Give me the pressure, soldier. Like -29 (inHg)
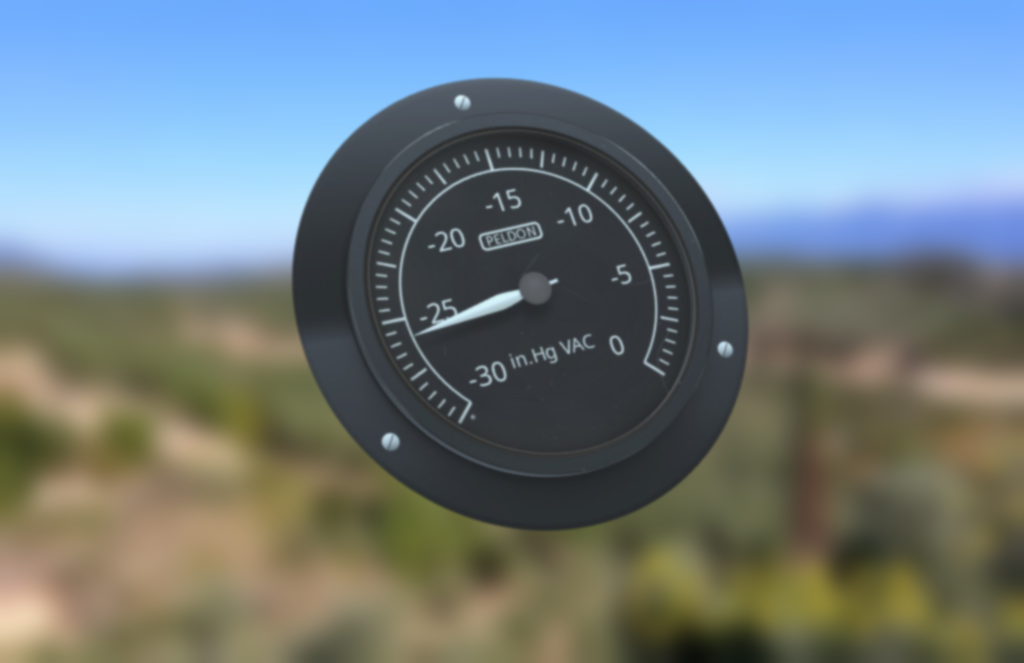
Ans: -26 (inHg)
